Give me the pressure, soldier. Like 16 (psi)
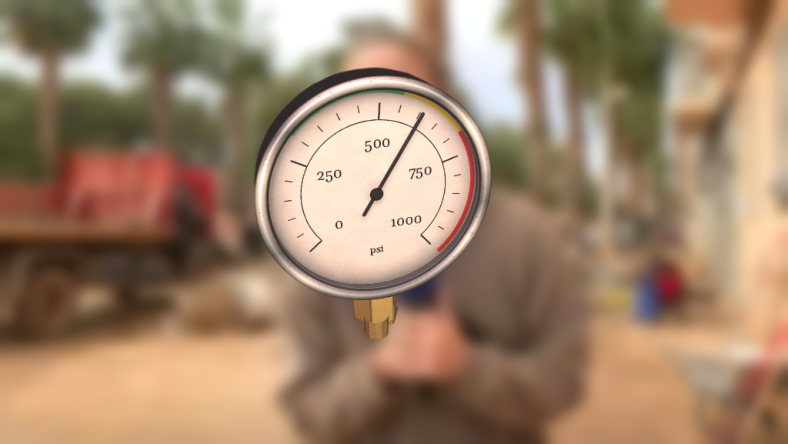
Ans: 600 (psi)
